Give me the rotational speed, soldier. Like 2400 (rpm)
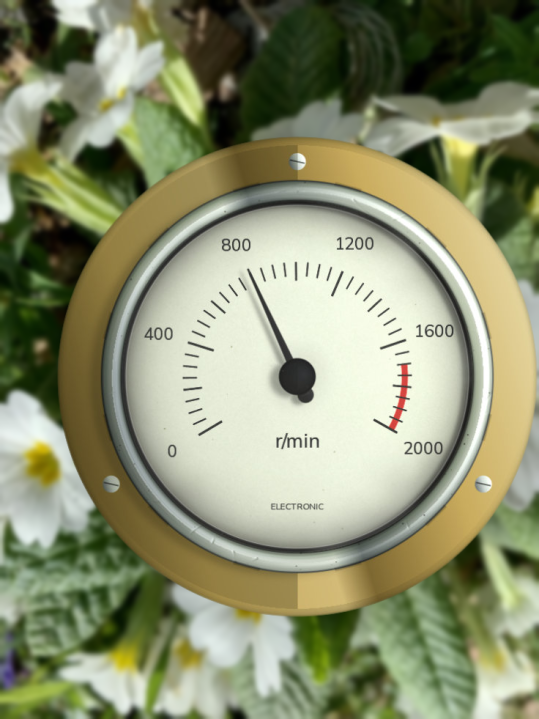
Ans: 800 (rpm)
